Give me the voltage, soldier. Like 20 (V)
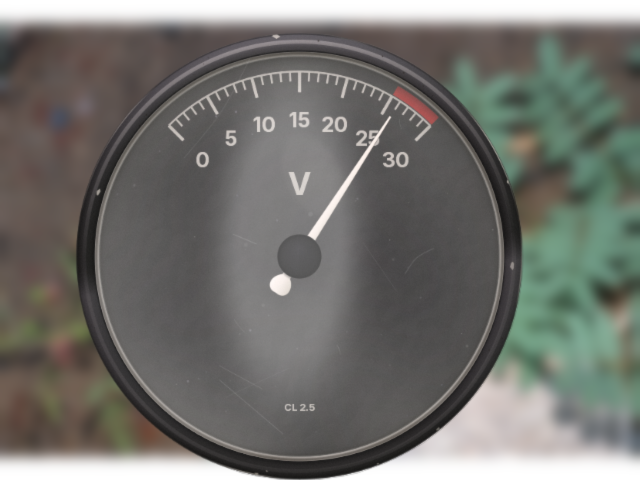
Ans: 26 (V)
